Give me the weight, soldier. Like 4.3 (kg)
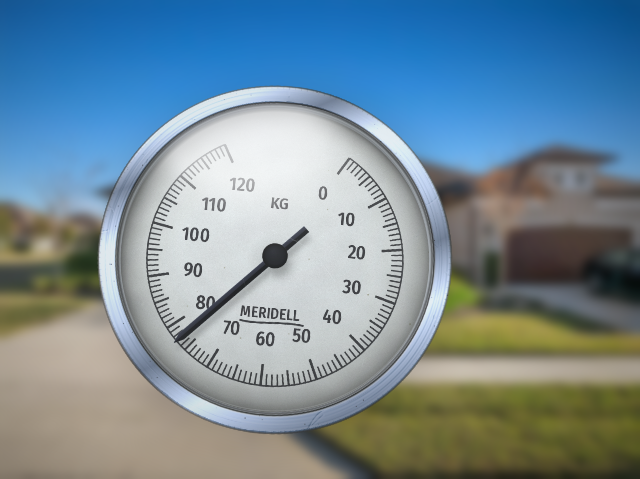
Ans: 77 (kg)
